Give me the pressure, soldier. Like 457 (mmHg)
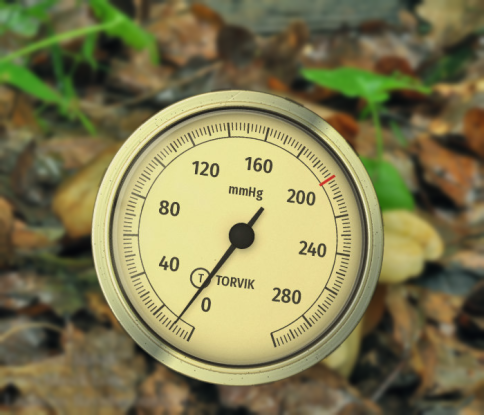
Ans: 10 (mmHg)
